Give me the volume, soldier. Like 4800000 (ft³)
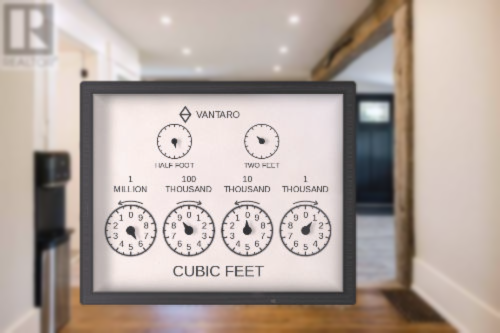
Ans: 590100 (ft³)
